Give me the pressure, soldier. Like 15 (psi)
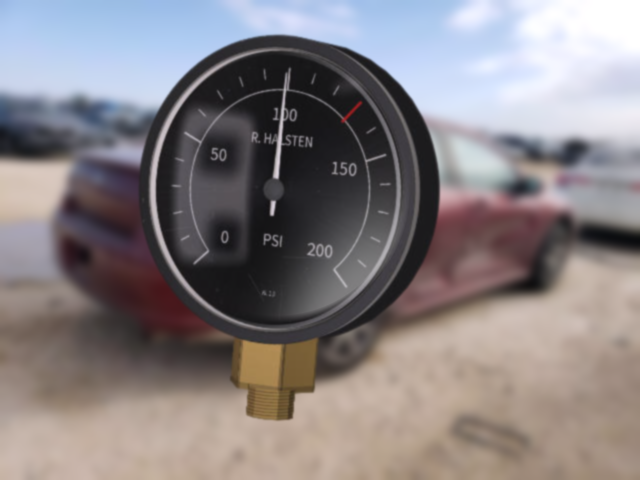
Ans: 100 (psi)
